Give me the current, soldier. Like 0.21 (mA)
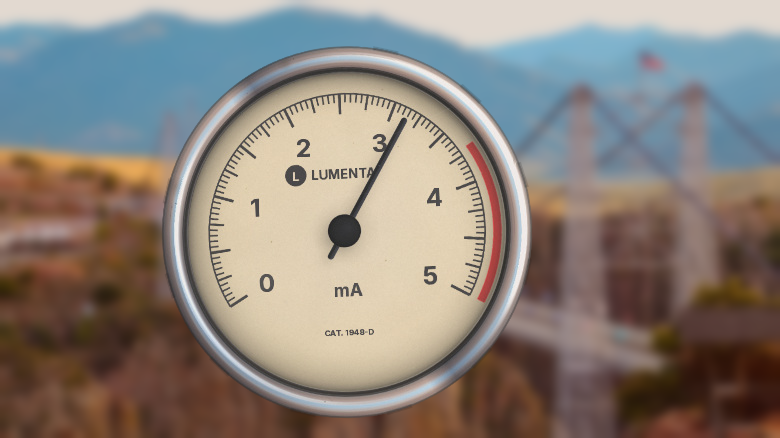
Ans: 3.15 (mA)
